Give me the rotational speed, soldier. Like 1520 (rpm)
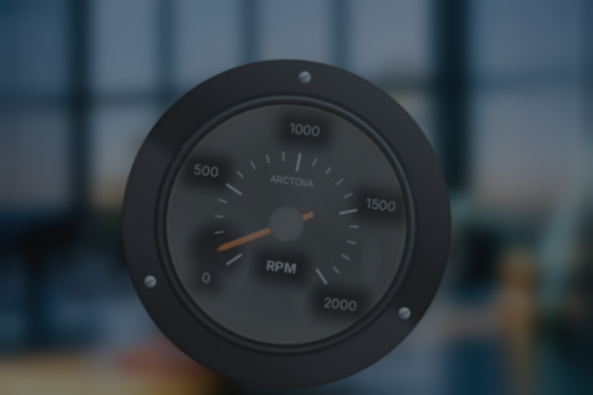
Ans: 100 (rpm)
